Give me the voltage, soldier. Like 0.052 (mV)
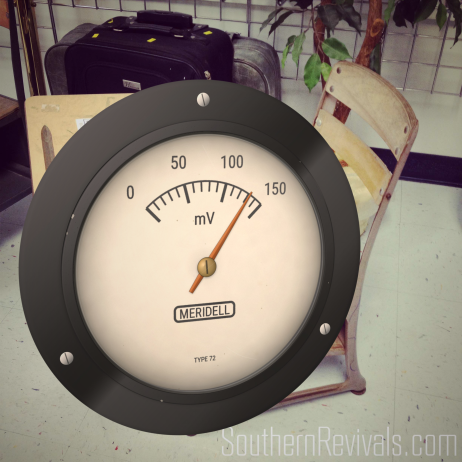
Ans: 130 (mV)
